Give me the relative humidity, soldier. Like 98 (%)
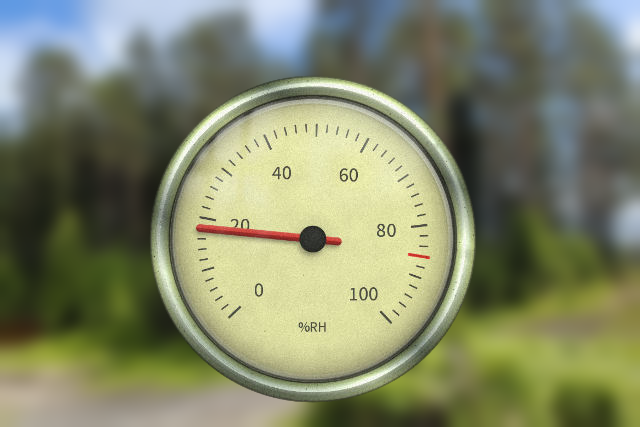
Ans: 18 (%)
